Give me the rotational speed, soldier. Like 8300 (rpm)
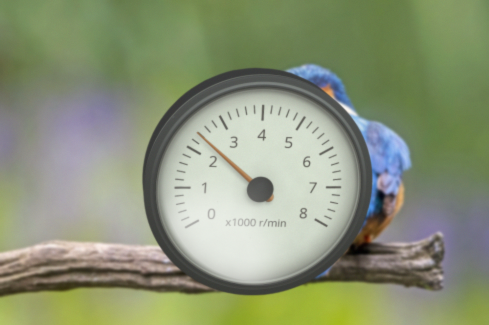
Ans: 2400 (rpm)
